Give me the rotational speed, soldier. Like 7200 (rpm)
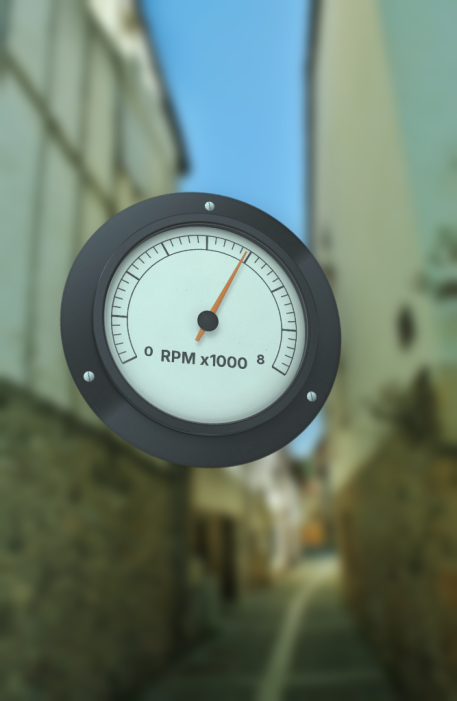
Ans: 4900 (rpm)
